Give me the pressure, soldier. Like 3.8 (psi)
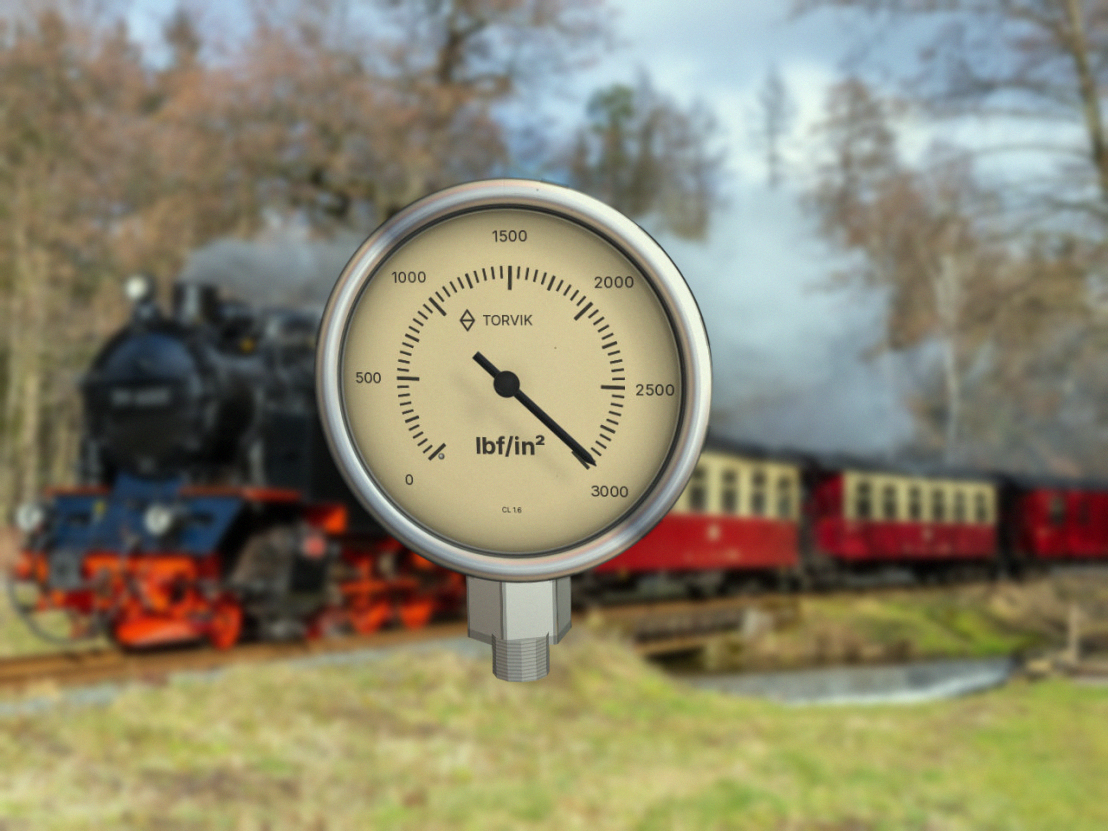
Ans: 2950 (psi)
